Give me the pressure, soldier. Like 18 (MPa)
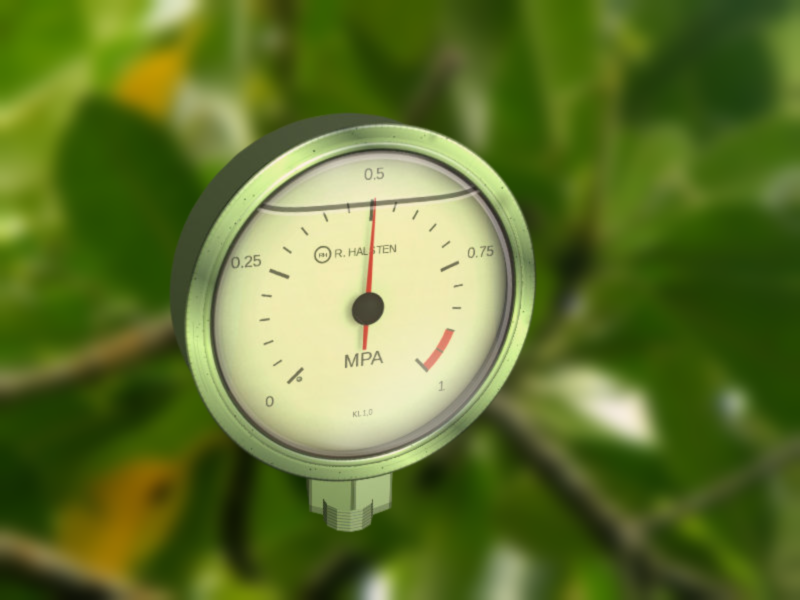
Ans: 0.5 (MPa)
